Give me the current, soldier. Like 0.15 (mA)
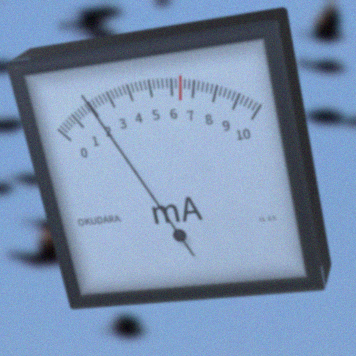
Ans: 2 (mA)
